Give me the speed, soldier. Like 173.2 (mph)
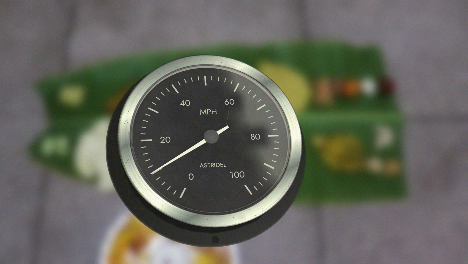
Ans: 10 (mph)
